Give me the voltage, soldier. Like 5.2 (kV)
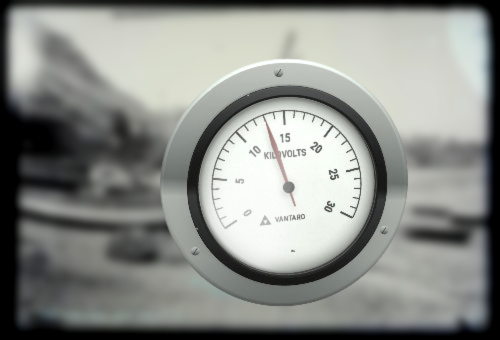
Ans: 13 (kV)
